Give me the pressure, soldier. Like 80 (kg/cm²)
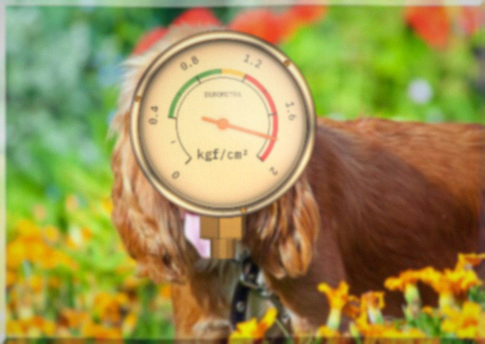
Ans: 1.8 (kg/cm²)
